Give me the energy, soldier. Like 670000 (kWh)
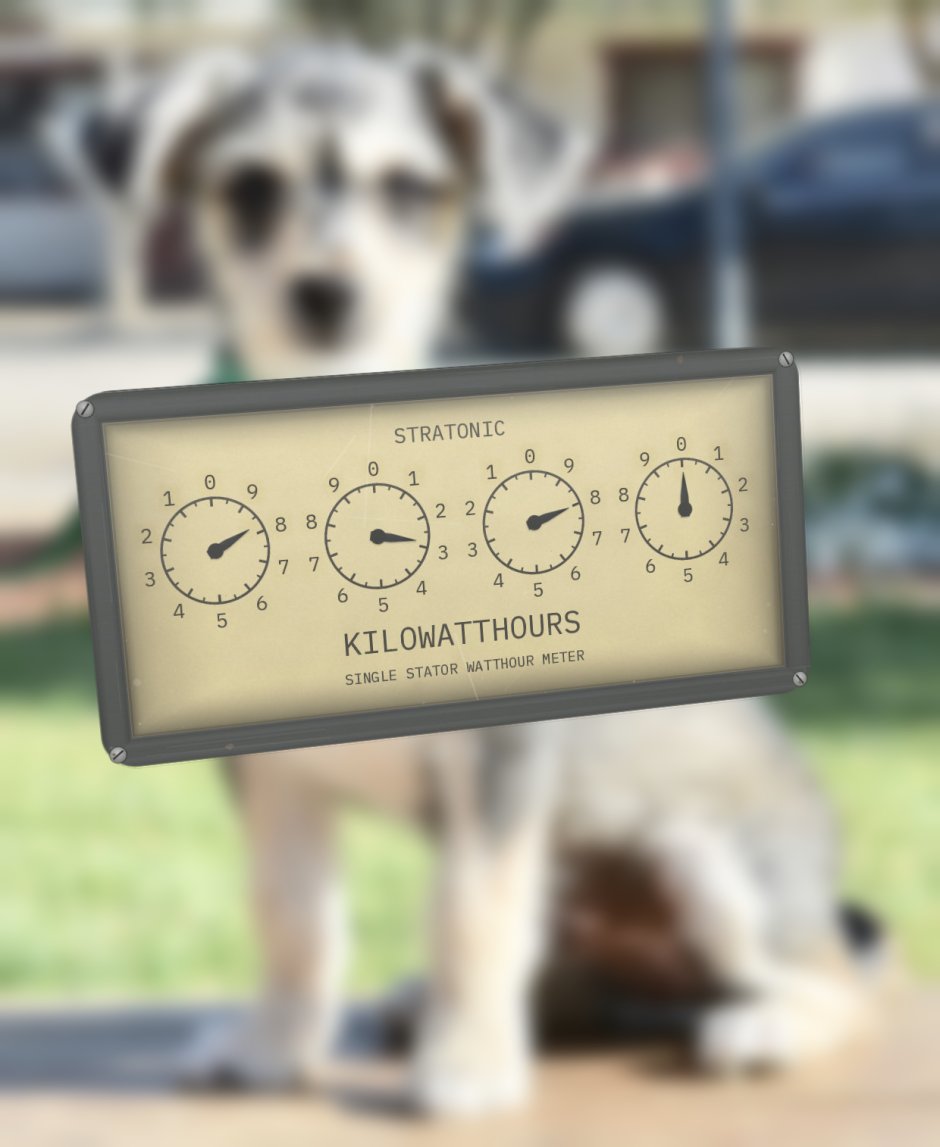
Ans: 8280 (kWh)
